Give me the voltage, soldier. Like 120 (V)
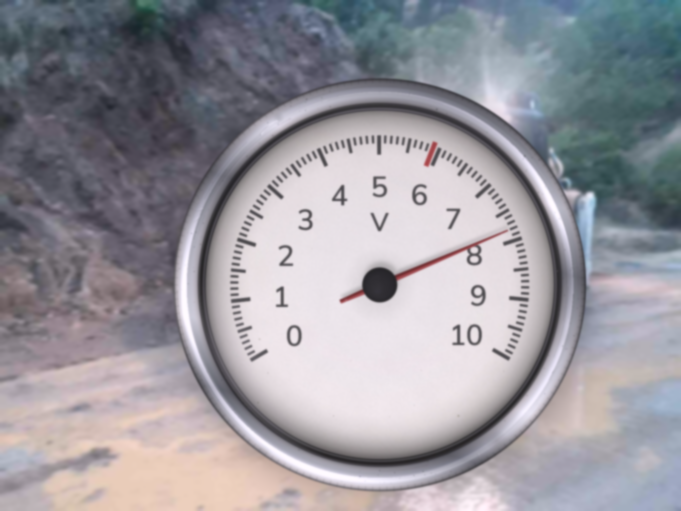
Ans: 7.8 (V)
